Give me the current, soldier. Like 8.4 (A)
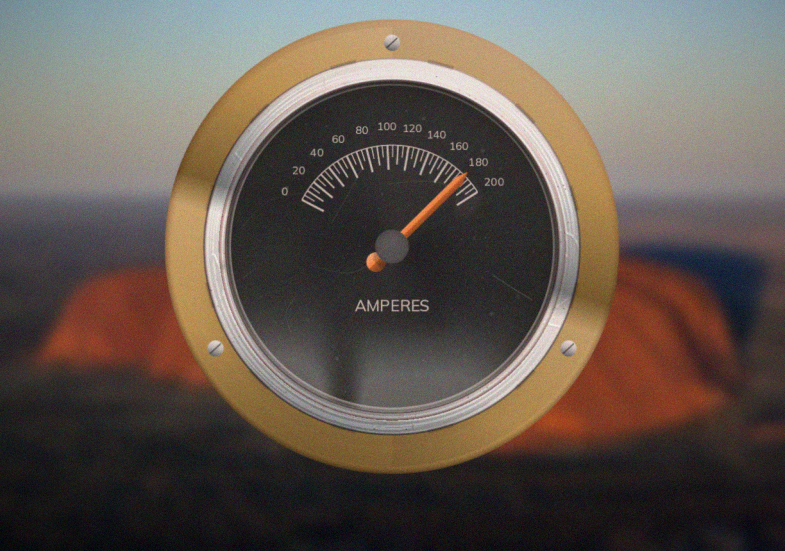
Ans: 180 (A)
